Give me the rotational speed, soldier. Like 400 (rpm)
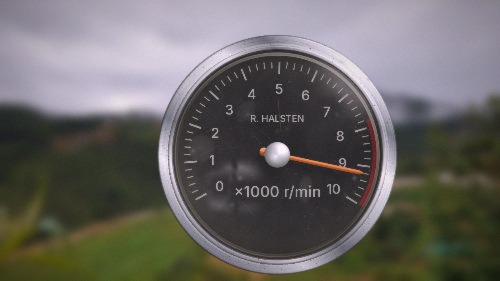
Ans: 9200 (rpm)
